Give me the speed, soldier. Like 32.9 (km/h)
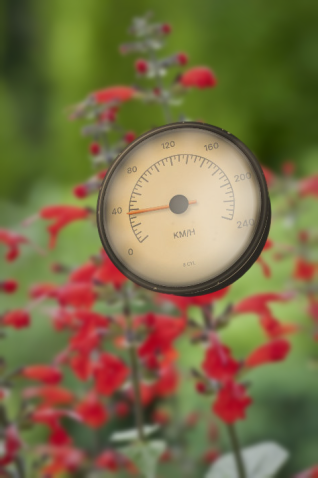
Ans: 35 (km/h)
